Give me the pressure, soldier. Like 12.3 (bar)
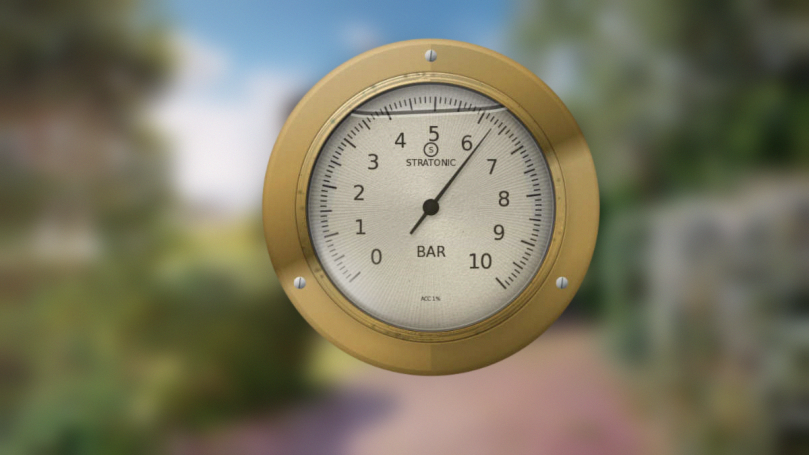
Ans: 6.3 (bar)
